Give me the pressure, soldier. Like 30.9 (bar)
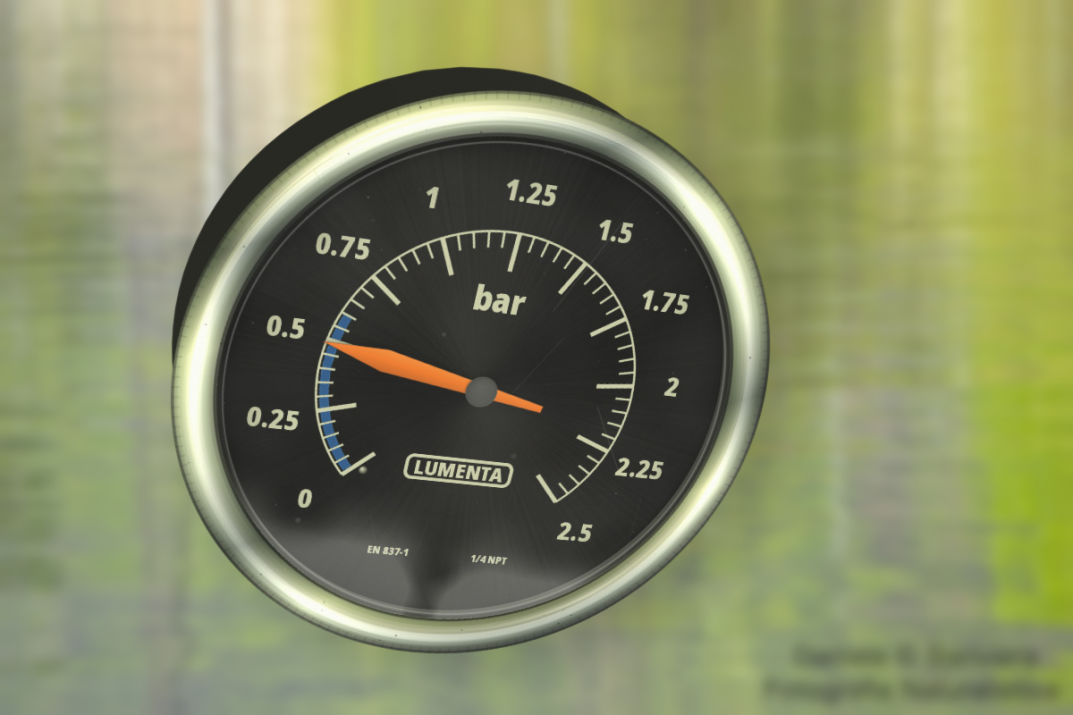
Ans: 0.5 (bar)
